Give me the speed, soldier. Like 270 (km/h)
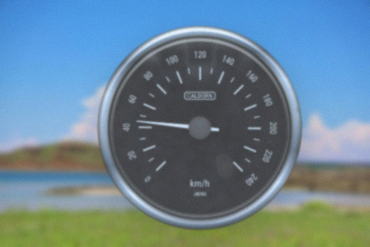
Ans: 45 (km/h)
